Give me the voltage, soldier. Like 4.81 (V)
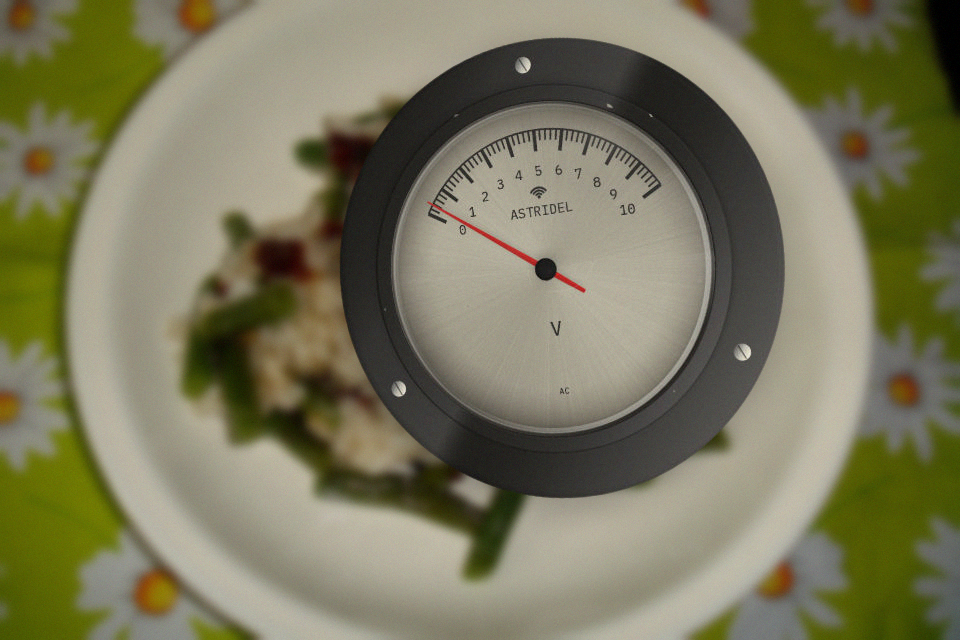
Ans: 0.4 (V)
